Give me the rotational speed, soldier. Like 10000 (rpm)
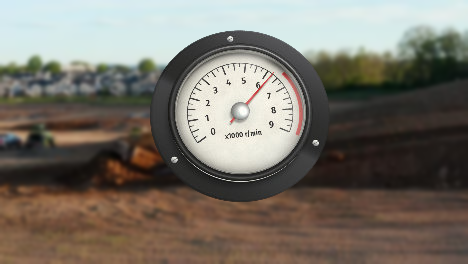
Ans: 6250 (rpm)
